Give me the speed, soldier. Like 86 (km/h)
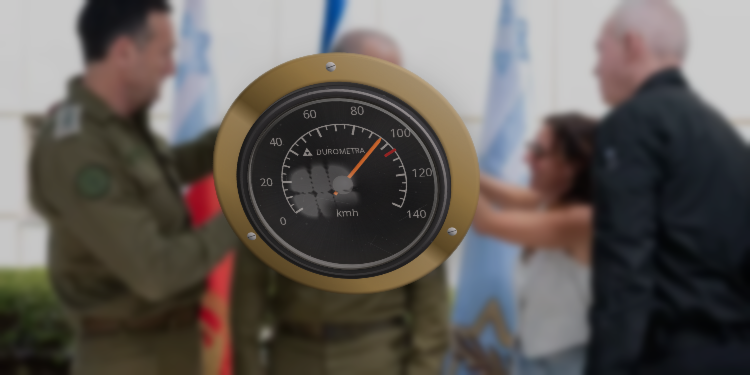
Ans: 95 (km/h)
